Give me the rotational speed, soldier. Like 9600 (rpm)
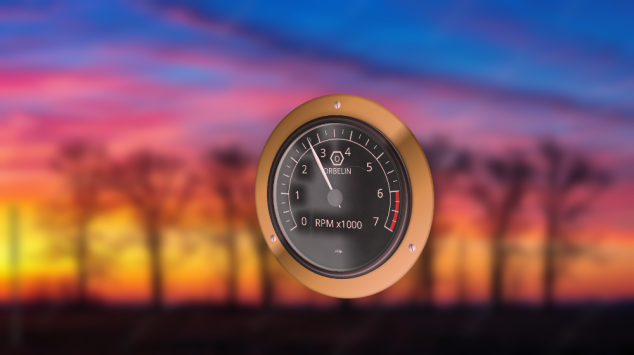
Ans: 2750 (rpm)
